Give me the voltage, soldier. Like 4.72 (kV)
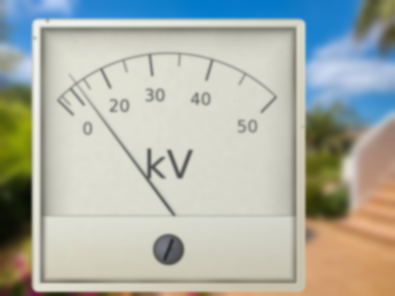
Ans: 12.5 (kV)
